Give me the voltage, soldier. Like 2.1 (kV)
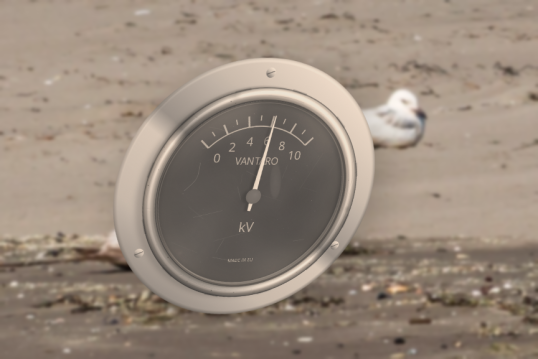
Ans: 6 (kV)
